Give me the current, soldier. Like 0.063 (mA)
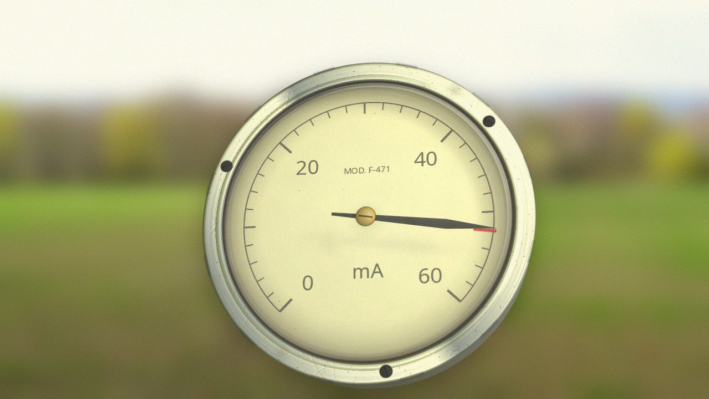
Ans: 52 (mA)
